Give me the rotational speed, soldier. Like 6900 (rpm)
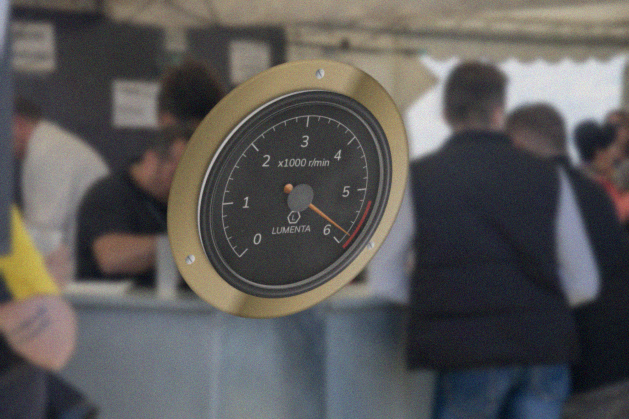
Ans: 5800 (rpm)
